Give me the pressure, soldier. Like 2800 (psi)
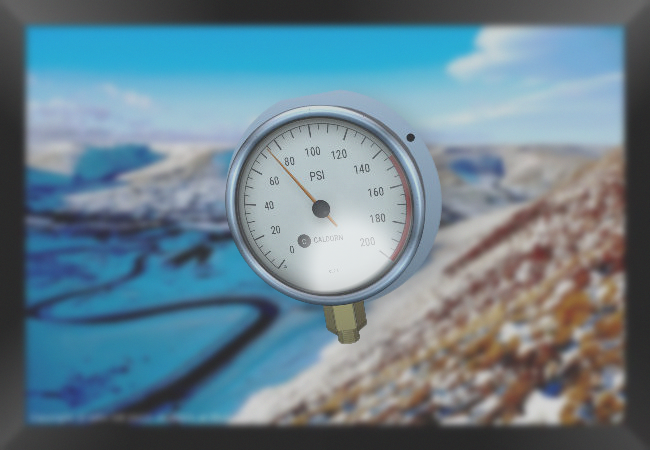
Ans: 75 (psi)
